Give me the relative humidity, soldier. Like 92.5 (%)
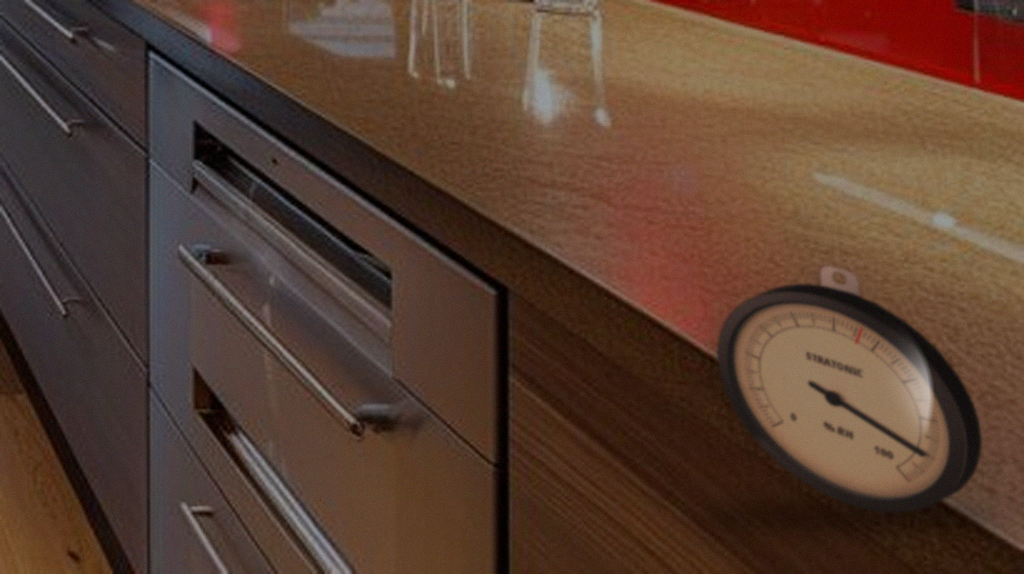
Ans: 90 (%)
